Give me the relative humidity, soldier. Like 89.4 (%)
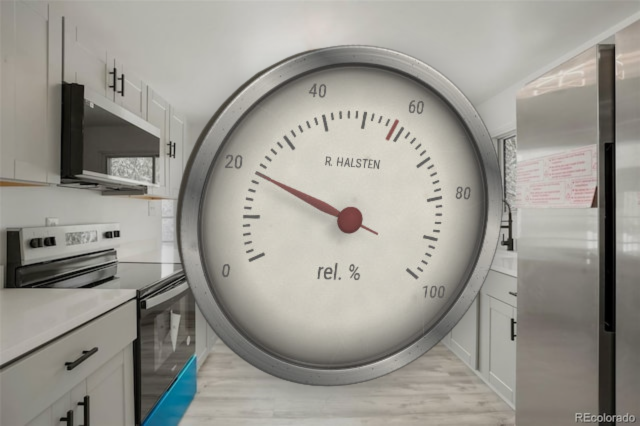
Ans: 20 (%)
